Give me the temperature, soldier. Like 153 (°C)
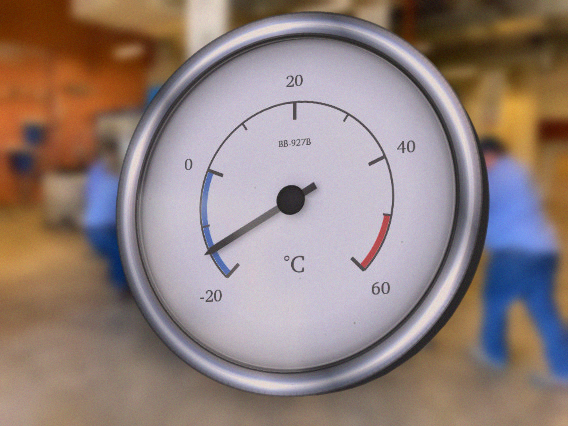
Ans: -15 (°C)
